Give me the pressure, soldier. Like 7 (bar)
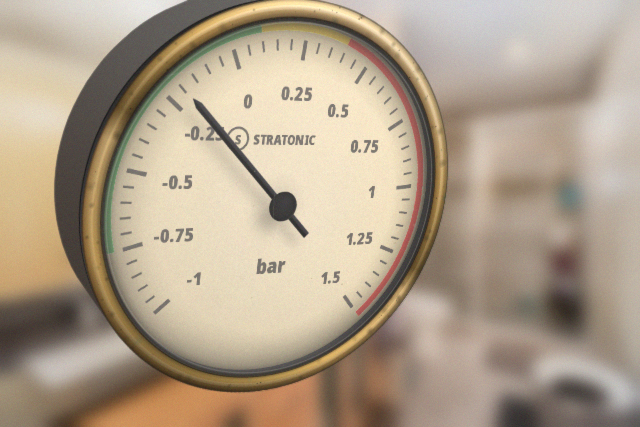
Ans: -0.2 (bar)
